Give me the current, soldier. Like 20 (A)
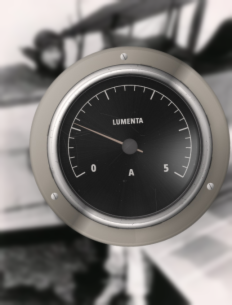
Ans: 1.1 (A)
